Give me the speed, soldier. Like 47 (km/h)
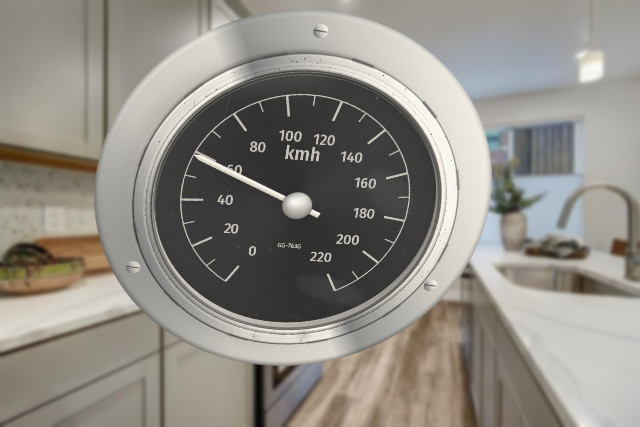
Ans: 60 (km/h)
